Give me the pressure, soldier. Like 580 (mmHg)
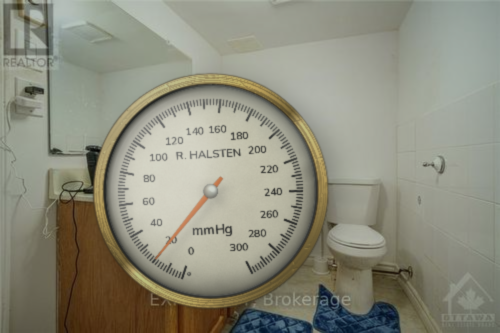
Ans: 20 (mmHg)
